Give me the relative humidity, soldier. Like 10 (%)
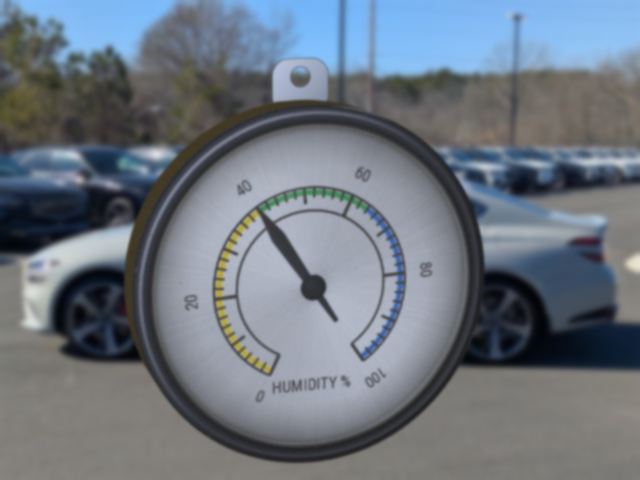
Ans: 40 (%)
